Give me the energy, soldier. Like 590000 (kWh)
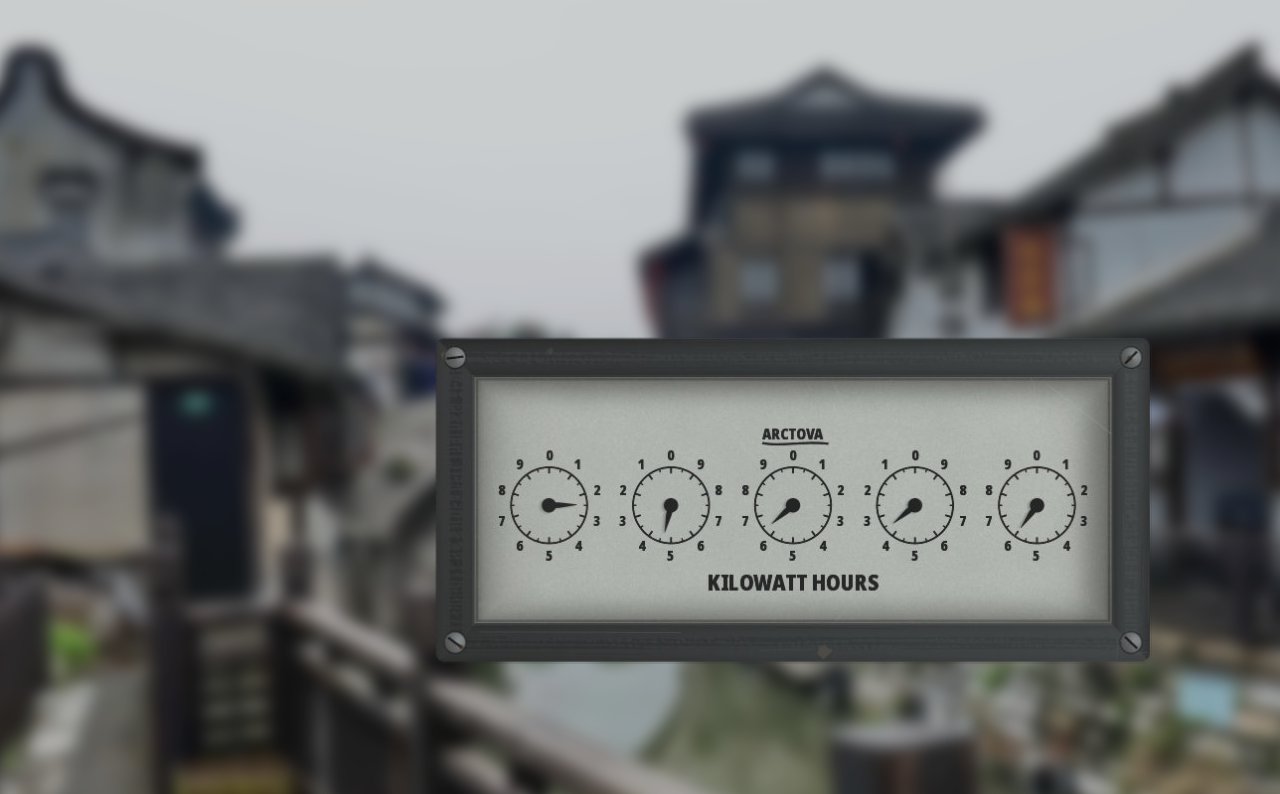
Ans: 24636 (kWh)
